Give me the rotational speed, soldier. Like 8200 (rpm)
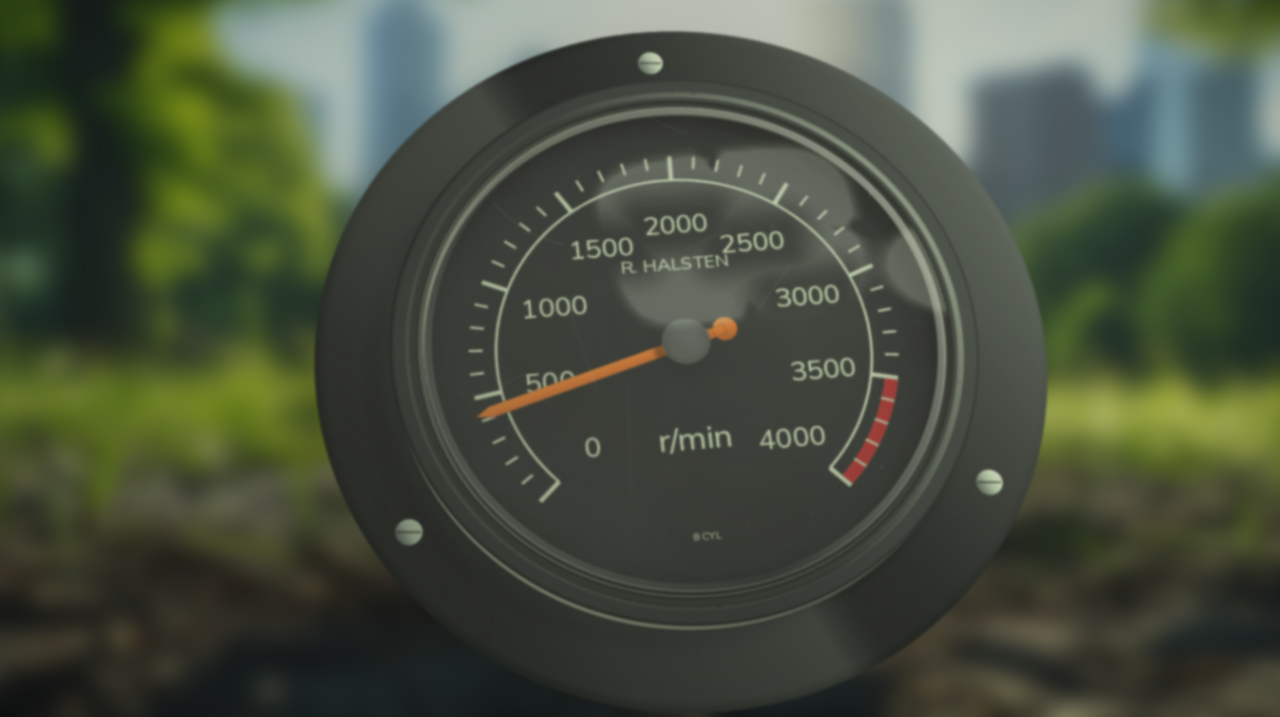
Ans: 400 (rpm)
